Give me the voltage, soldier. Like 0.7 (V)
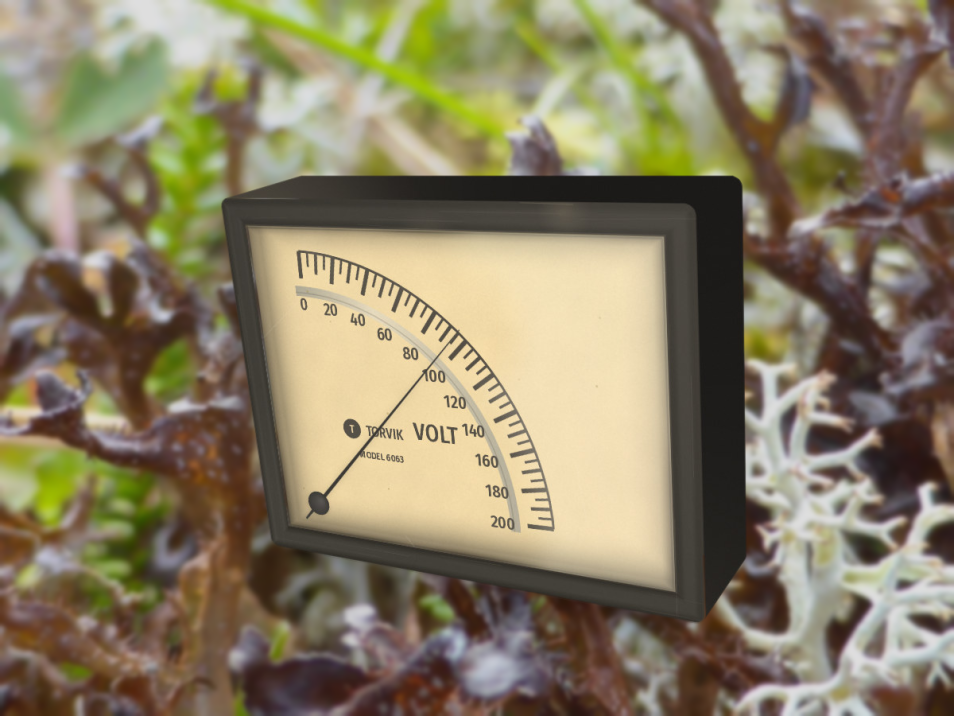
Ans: 95 (V)
